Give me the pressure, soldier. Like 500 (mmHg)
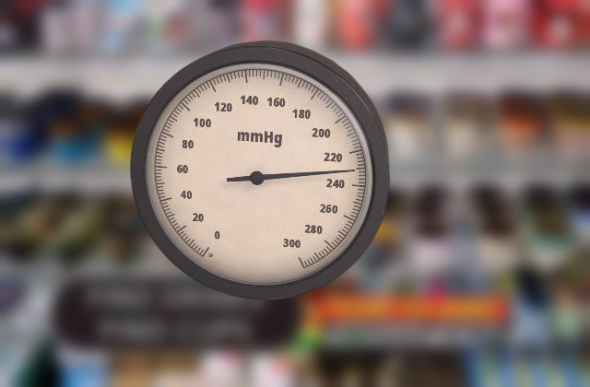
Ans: 230 (mmHg)
